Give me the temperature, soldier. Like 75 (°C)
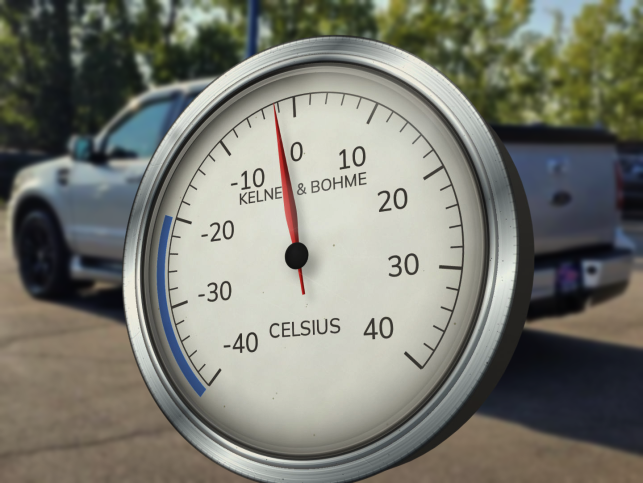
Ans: -2 (°C)
